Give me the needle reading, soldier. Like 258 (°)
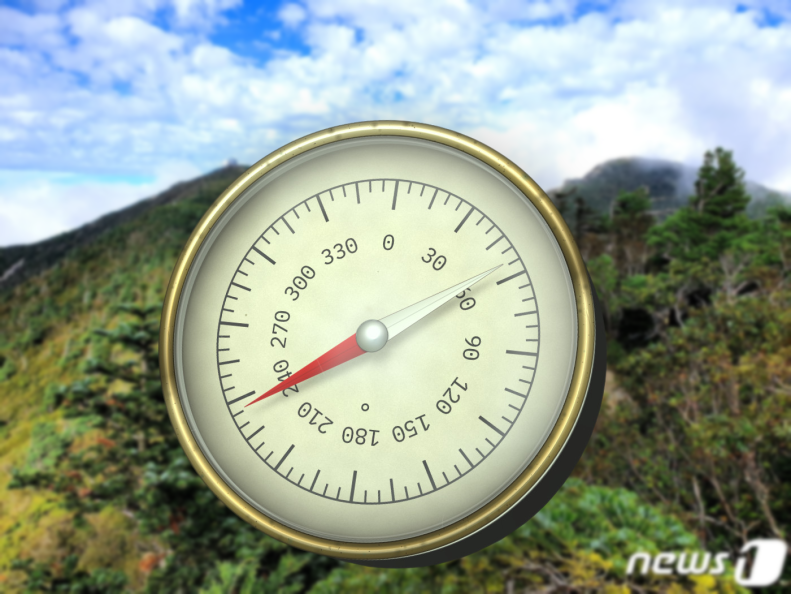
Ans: 235 (°)
